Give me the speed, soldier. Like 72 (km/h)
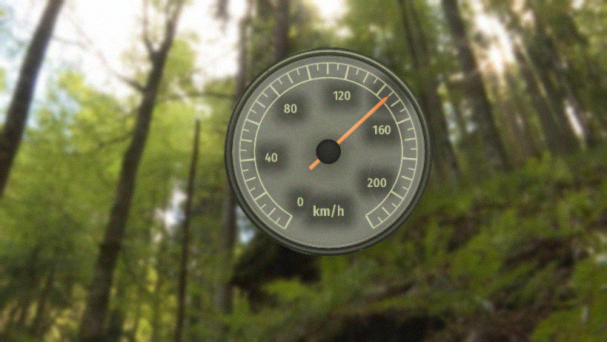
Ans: 145 (km/h)
